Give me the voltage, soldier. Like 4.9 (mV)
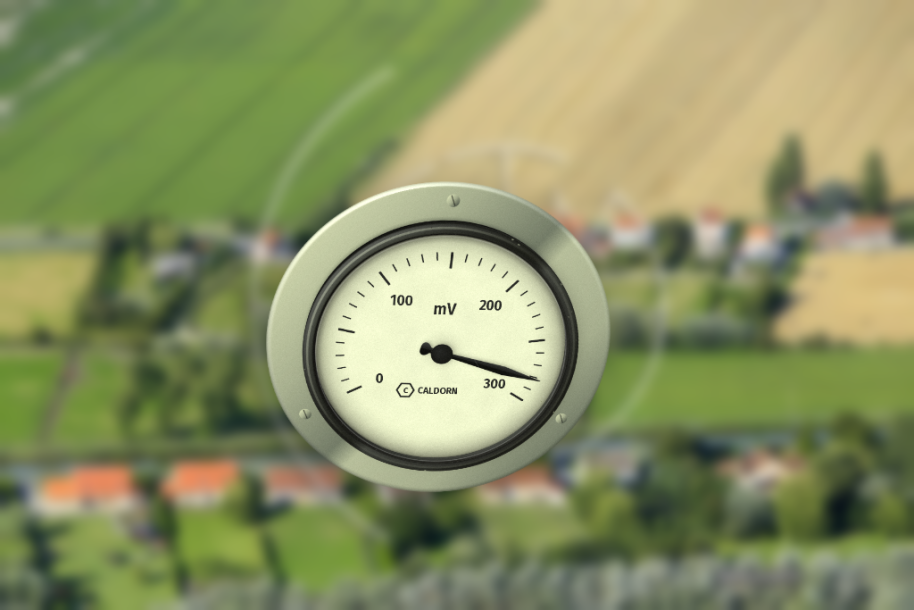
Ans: 280 (mV)
